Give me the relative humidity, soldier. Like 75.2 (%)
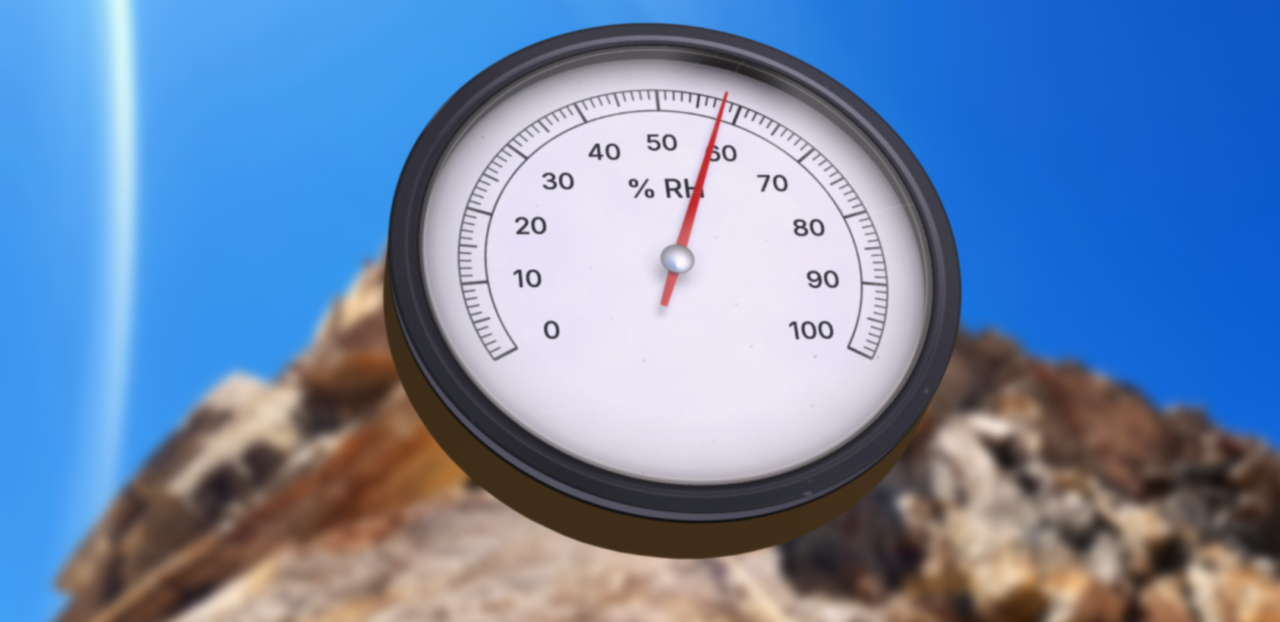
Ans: 58 (%)
